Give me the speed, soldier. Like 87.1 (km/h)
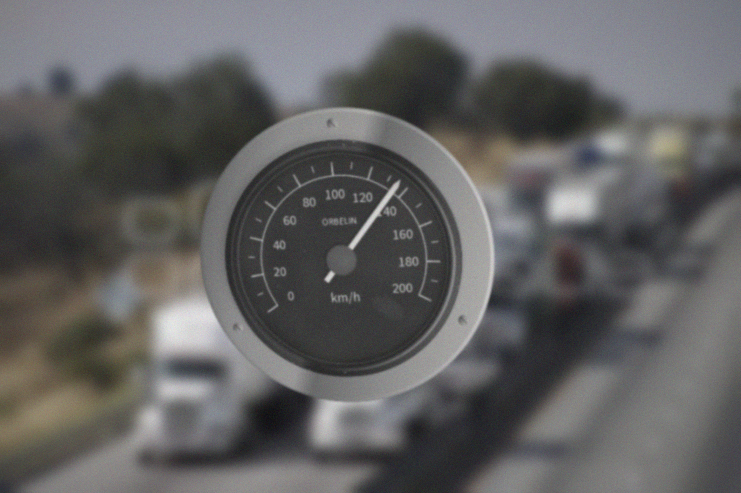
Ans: 135 (km/h)
